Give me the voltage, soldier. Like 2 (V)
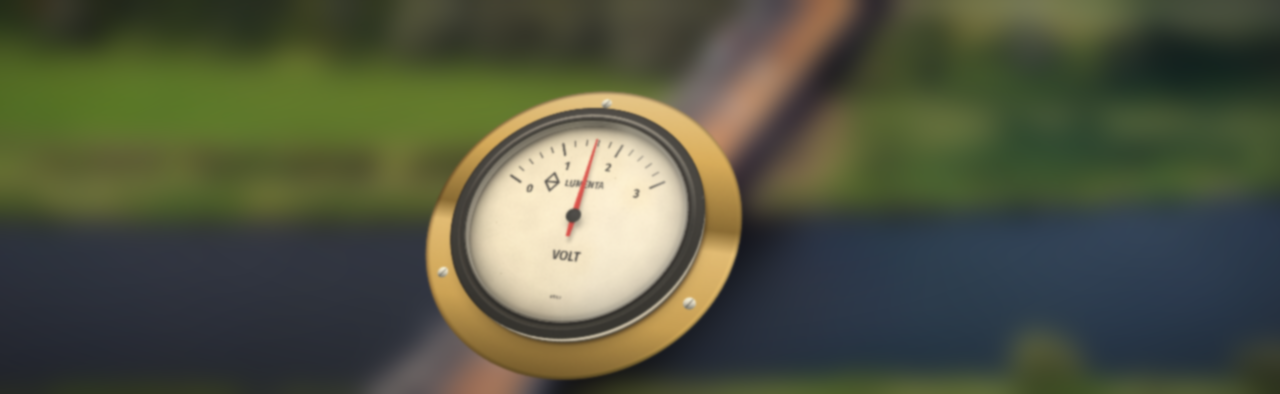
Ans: 1.6 (V)
